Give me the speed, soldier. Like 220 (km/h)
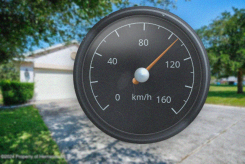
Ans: 105 (km/h)
